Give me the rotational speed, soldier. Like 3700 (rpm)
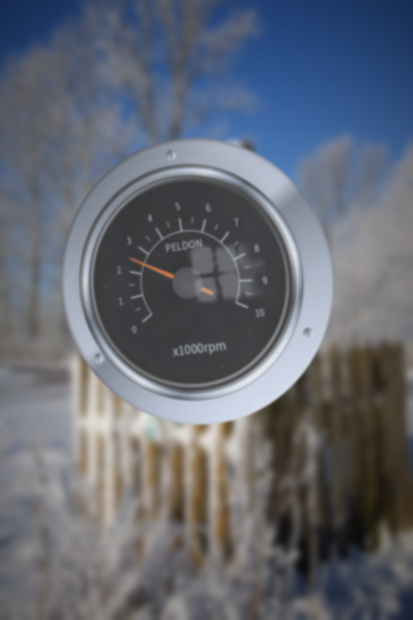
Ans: 2500 (rpm)
